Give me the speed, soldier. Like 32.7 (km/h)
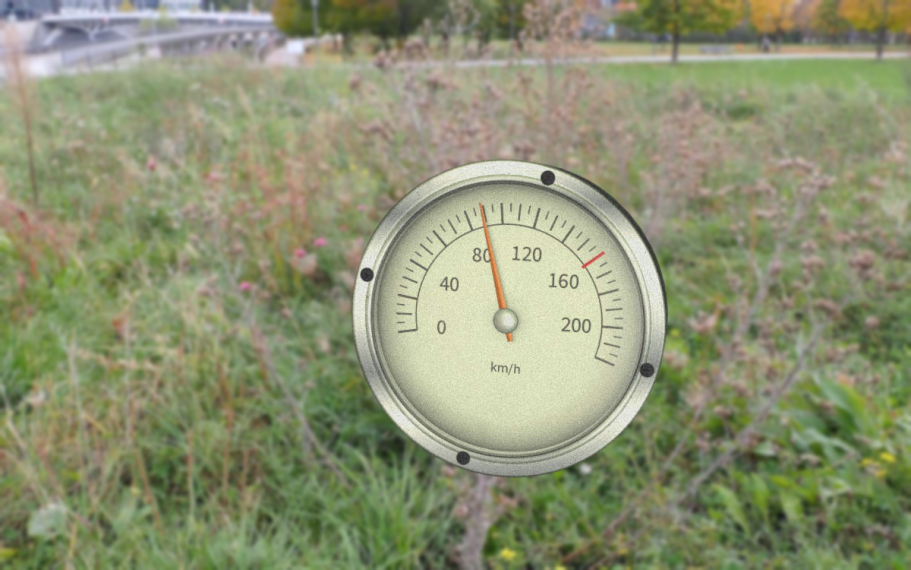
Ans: 90 (km/h)
